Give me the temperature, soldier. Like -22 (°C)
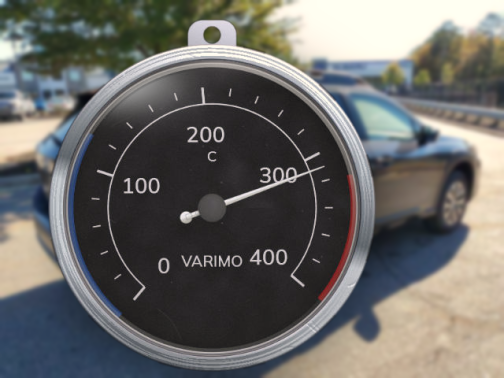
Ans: 310 (°C)
